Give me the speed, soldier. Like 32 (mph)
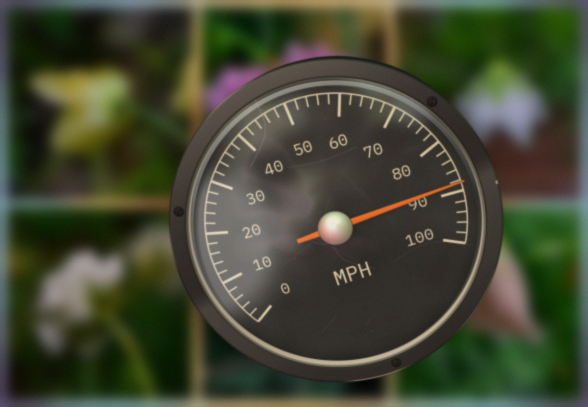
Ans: 88 (mph)
